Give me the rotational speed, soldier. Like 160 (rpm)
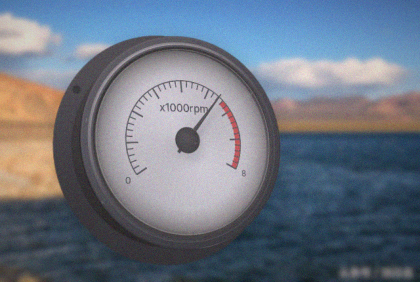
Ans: 5400 (rpm)
